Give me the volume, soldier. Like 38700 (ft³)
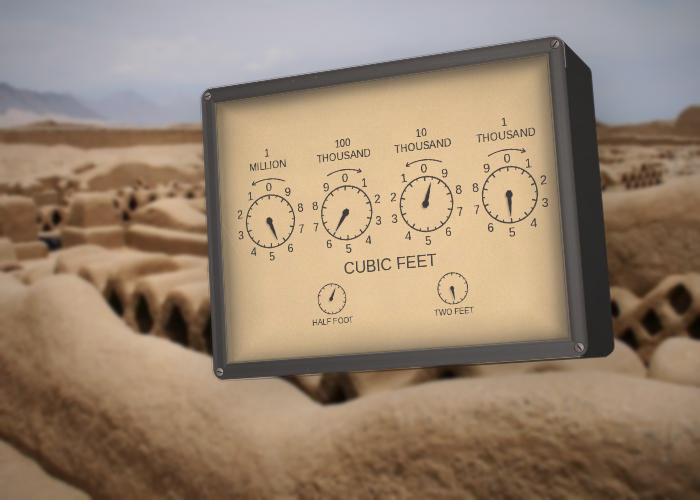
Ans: 559500 (ft³)
